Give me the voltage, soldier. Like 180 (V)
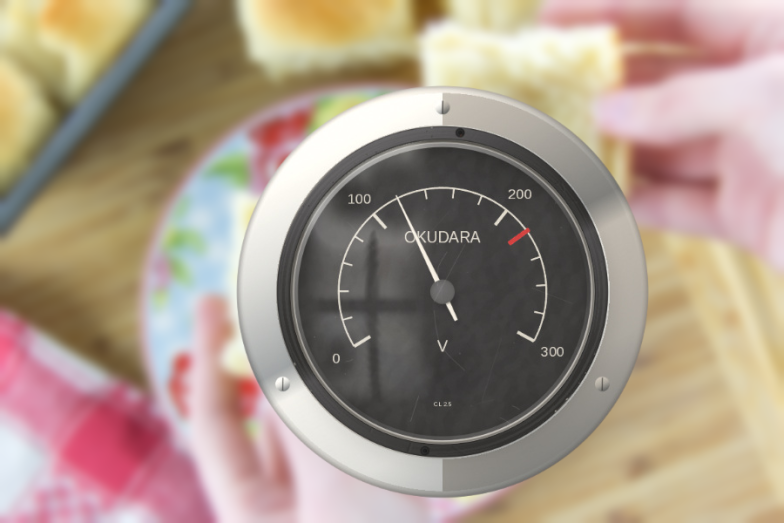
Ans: 120 (V)
